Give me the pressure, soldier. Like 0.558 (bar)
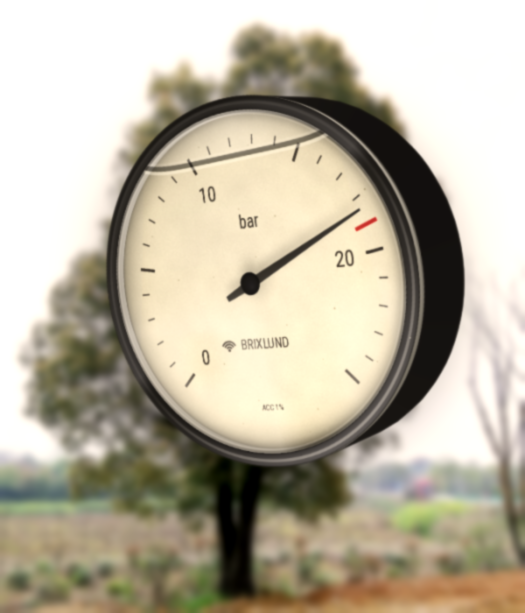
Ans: 18.5 (bar)
